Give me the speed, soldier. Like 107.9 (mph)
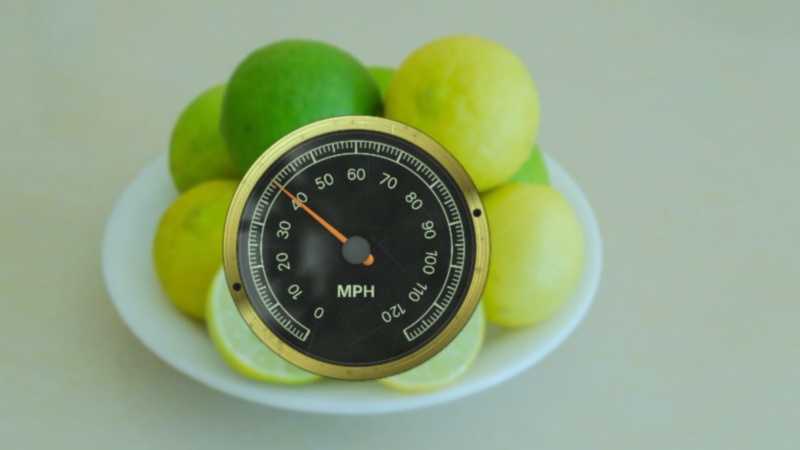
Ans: 40 (mph)
